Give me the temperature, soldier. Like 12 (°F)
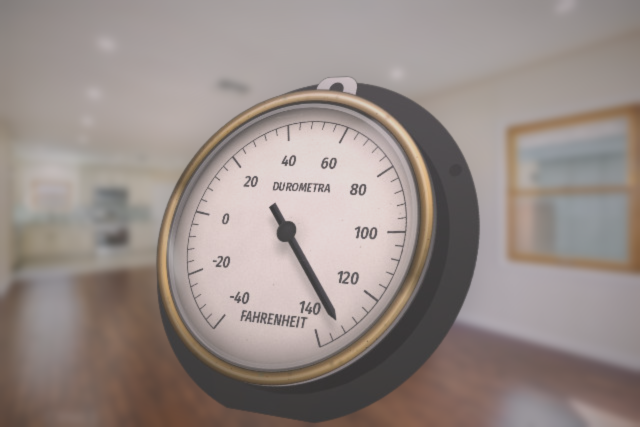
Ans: 132 (°F)
